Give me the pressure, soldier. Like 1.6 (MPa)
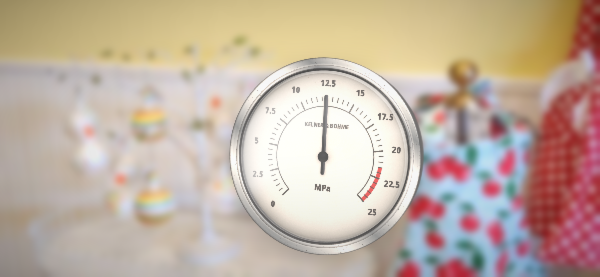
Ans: 12.5 (MPa)
